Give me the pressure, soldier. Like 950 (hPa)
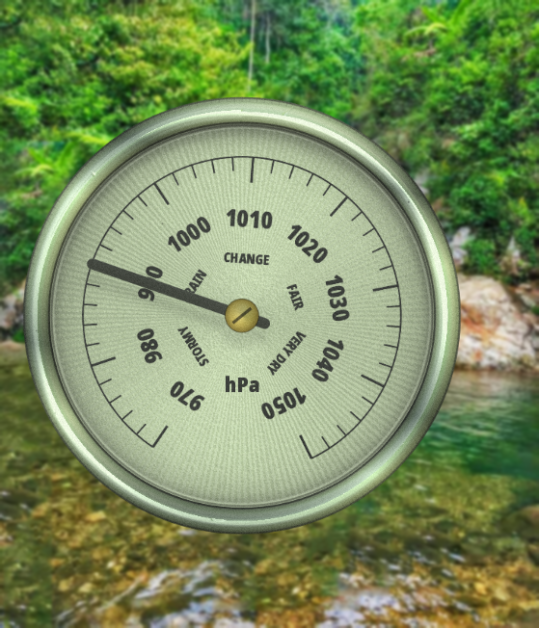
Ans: 990 (hPa)
